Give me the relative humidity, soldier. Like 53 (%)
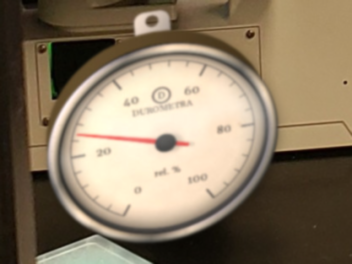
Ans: 26 (%)
